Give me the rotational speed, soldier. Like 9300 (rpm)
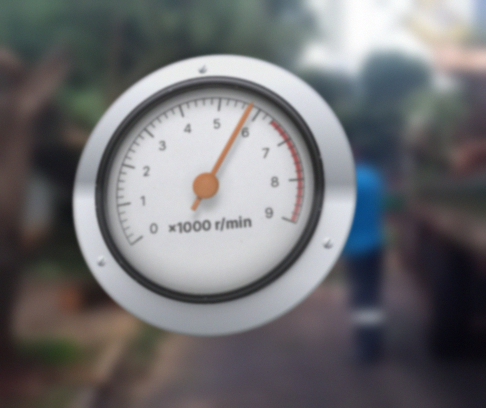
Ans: 5800 (rpm)
